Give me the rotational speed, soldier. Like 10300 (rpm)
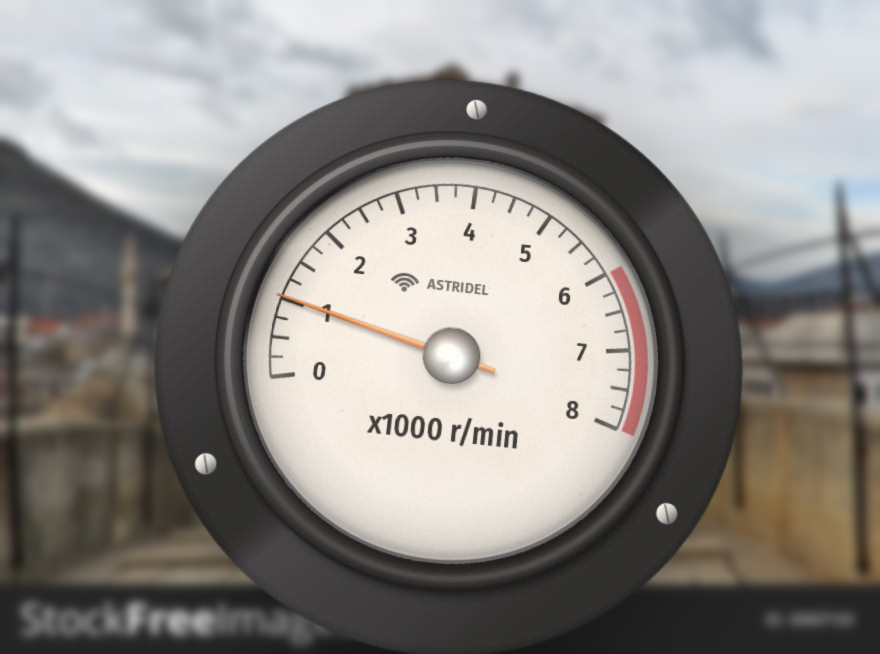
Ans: 1000 (rpm)
